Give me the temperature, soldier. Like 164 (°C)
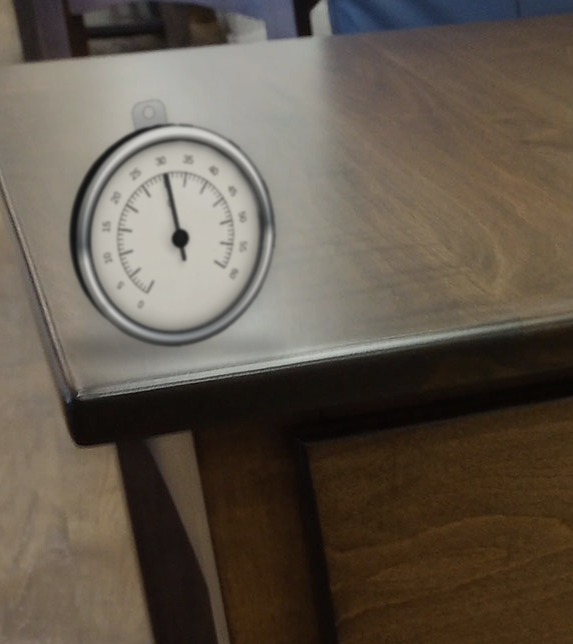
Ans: 30 (°C)
